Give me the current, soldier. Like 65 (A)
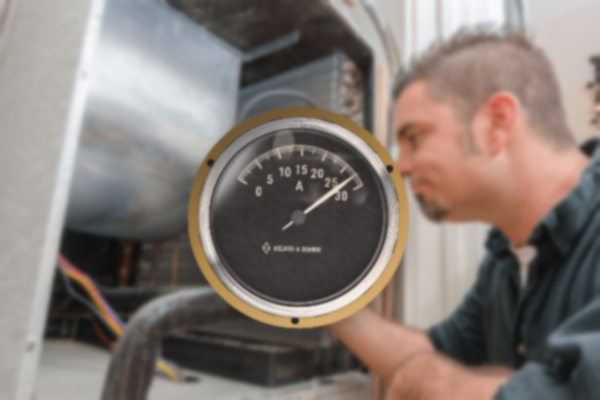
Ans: 27.5 (A)
